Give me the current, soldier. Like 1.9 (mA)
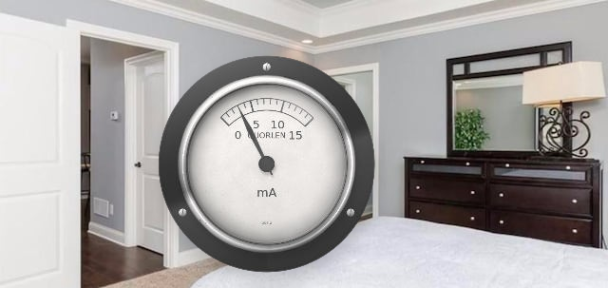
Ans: 3 (mA)
